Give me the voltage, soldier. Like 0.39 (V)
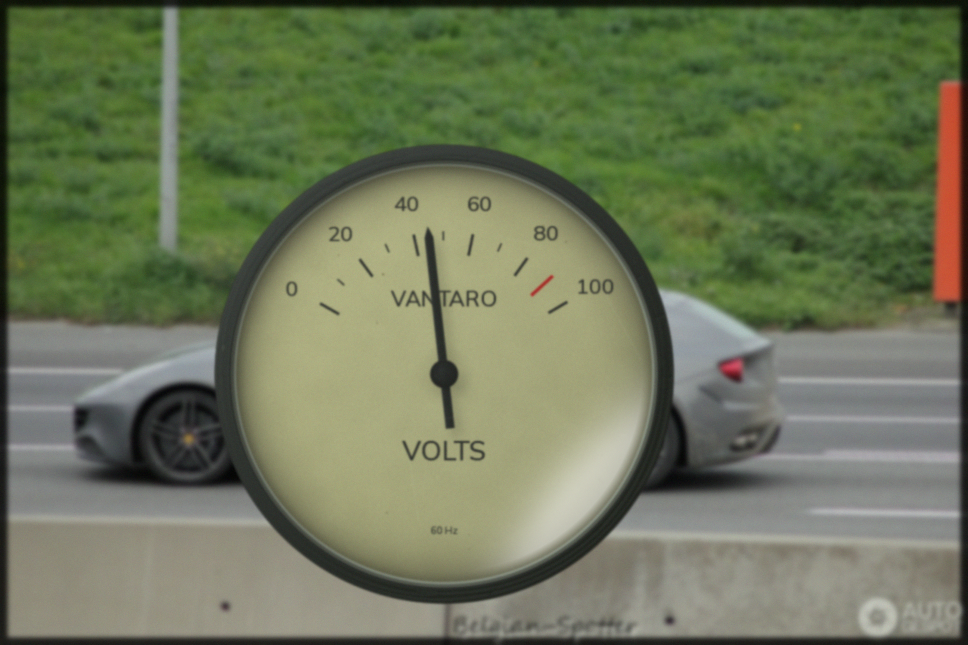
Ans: 45 (V)
